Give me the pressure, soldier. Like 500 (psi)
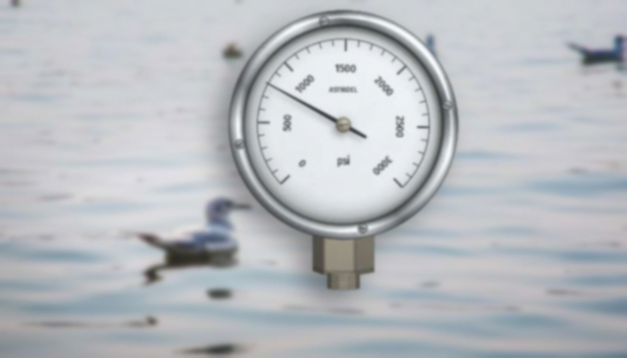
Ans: 800 (psi)
